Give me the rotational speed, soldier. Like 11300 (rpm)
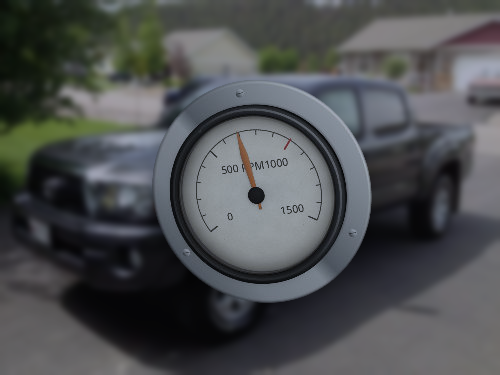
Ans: 700 (rpm)
